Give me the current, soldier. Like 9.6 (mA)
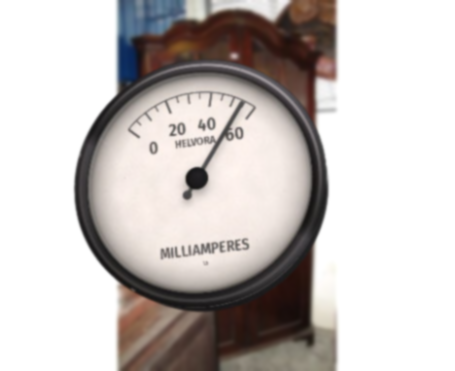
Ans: 55 (mA)
